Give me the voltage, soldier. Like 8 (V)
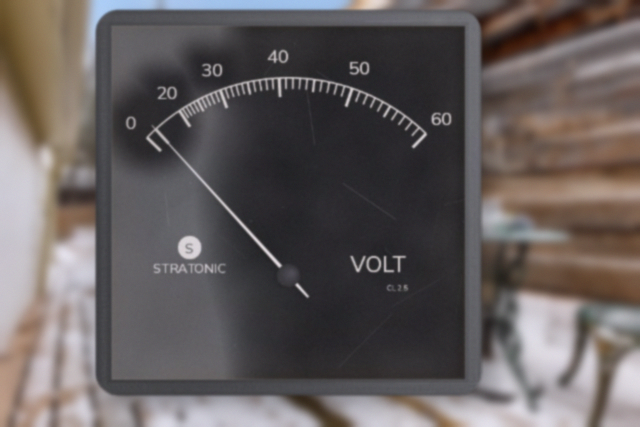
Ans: 10 (V)
